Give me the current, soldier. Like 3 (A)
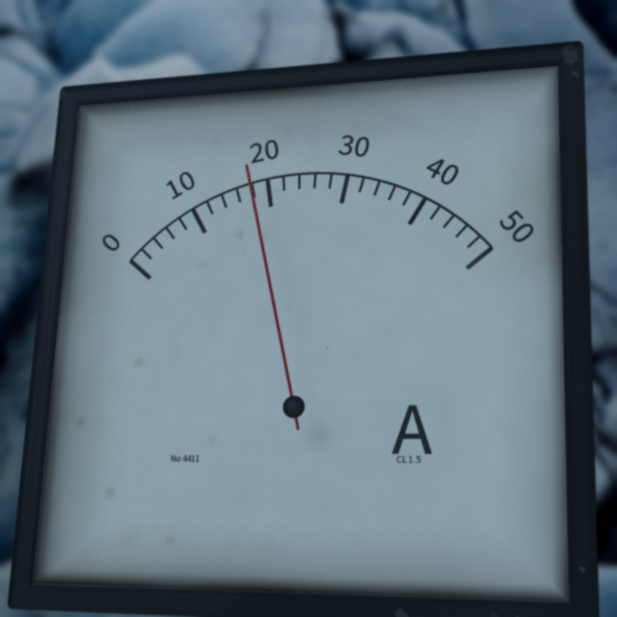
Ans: 18 (A)
